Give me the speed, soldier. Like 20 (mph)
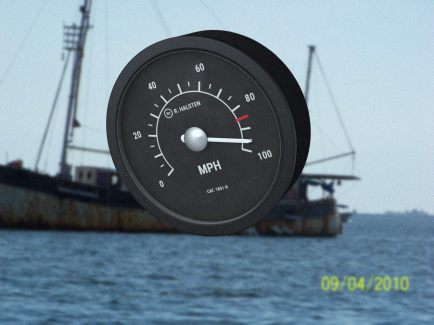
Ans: 95 (mph)
